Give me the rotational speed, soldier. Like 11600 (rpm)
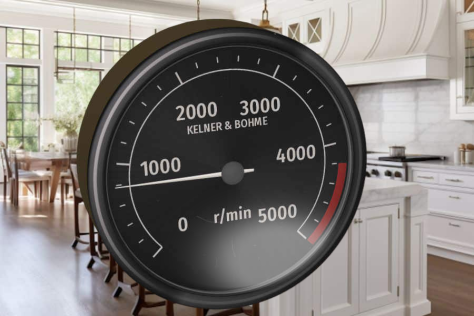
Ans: 800 (rpm)
